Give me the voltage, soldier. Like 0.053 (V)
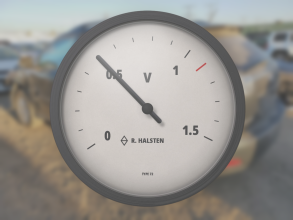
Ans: 0.5 (V)
